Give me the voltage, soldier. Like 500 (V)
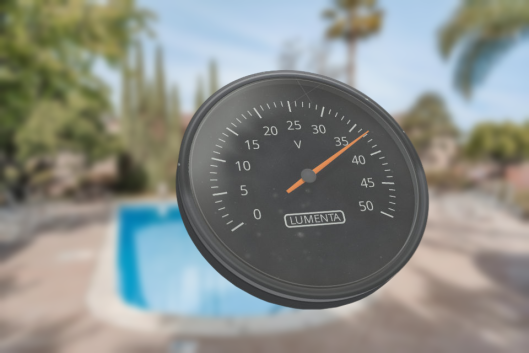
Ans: 37 (V)
